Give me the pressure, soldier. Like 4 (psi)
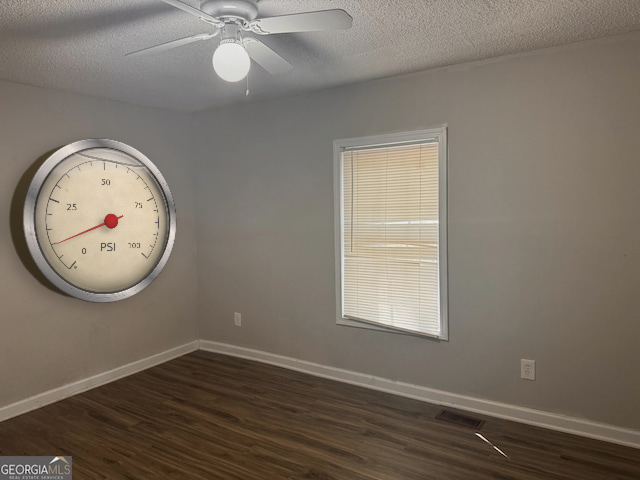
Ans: 10 (psi)
